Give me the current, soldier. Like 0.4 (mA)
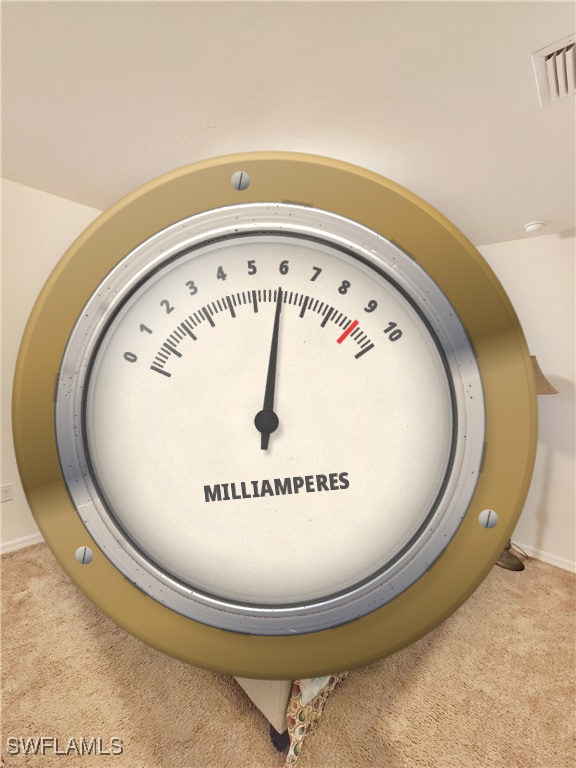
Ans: 6 (mA)
